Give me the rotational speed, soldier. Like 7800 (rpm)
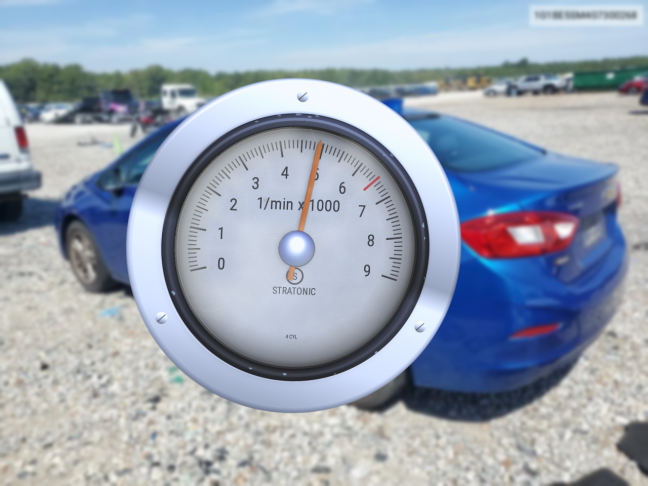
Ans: 4900 (rpm)
